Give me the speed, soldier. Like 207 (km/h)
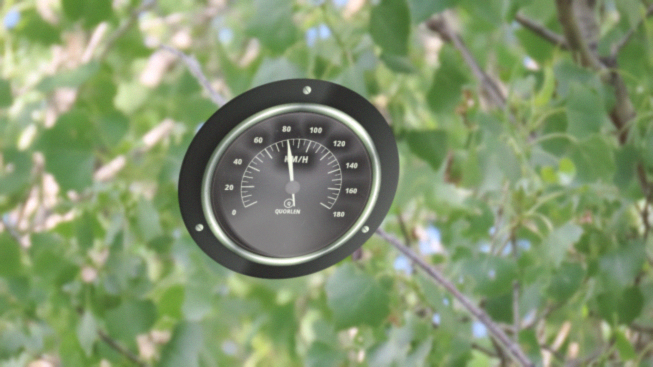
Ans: 80 (km/h)
